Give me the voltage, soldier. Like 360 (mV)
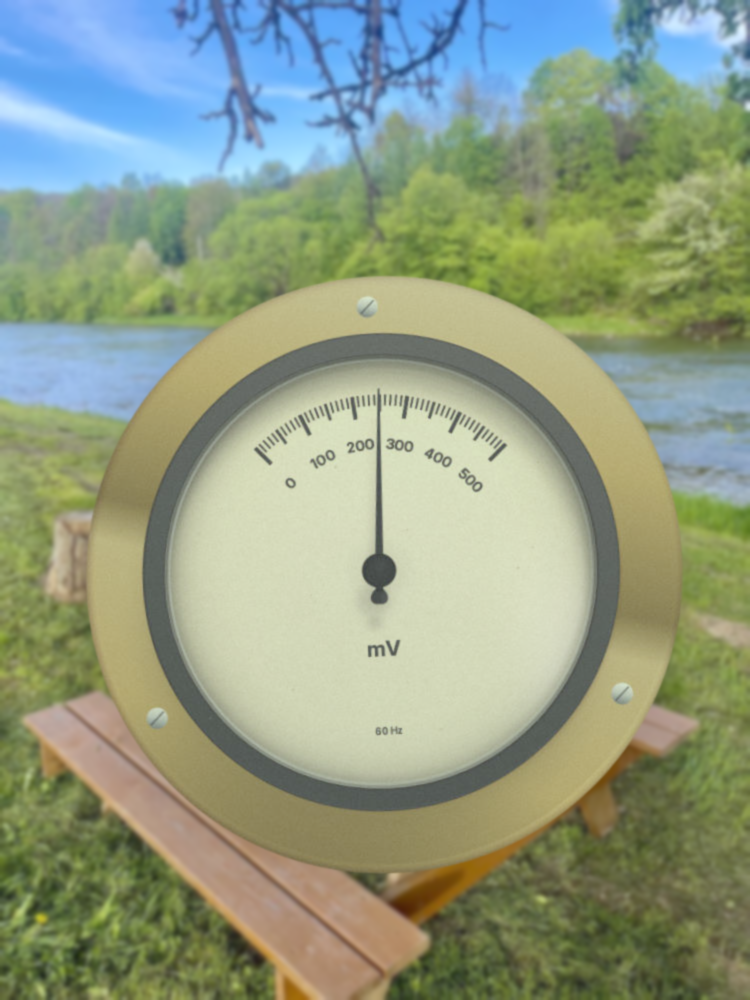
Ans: 250 (mV)
